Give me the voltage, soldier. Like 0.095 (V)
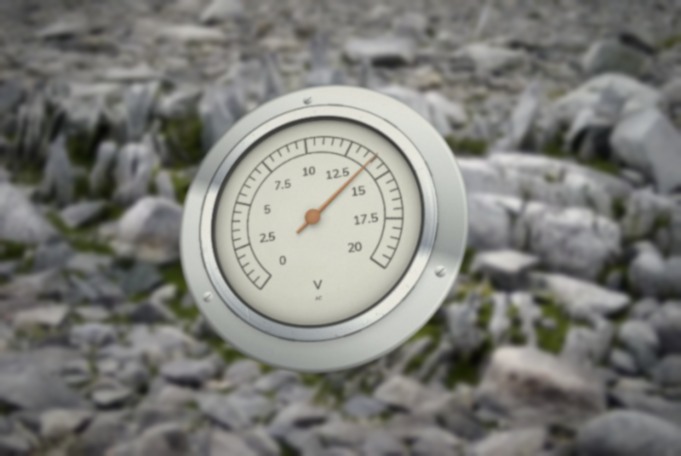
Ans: 14 (V)
